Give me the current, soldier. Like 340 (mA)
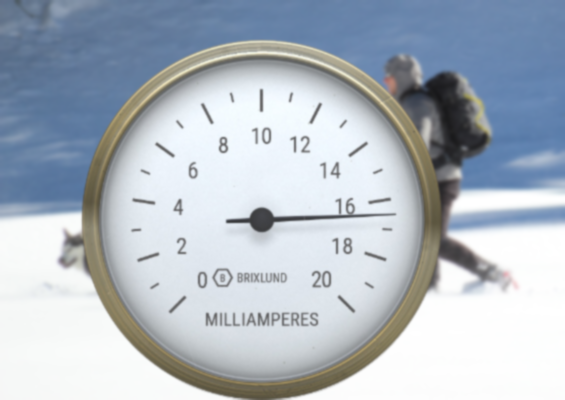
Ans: 16.5 (mA)
